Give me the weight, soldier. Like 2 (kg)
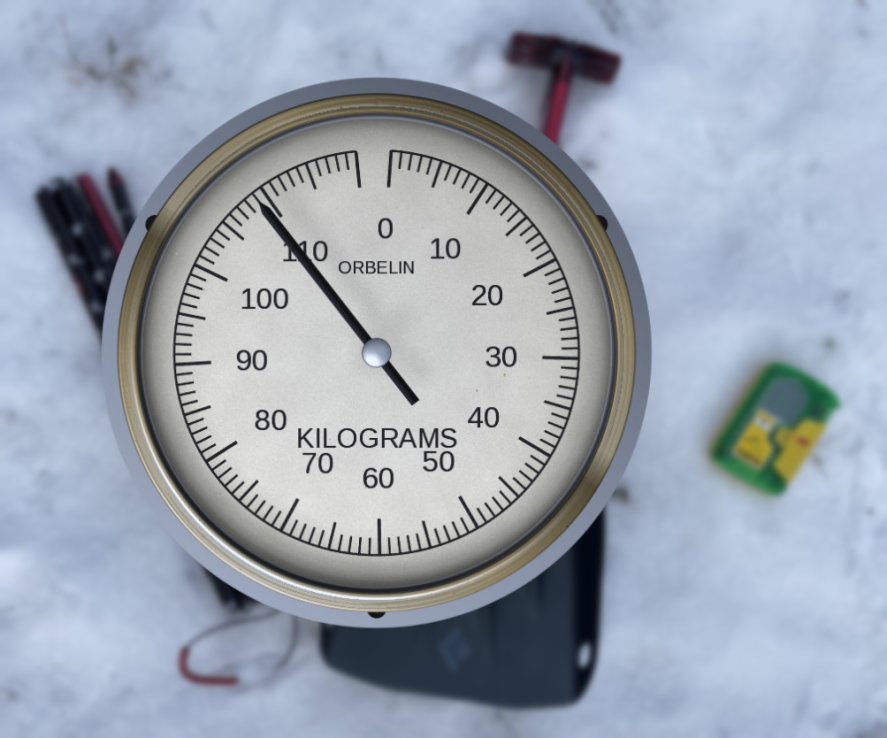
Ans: 109 (kg)
